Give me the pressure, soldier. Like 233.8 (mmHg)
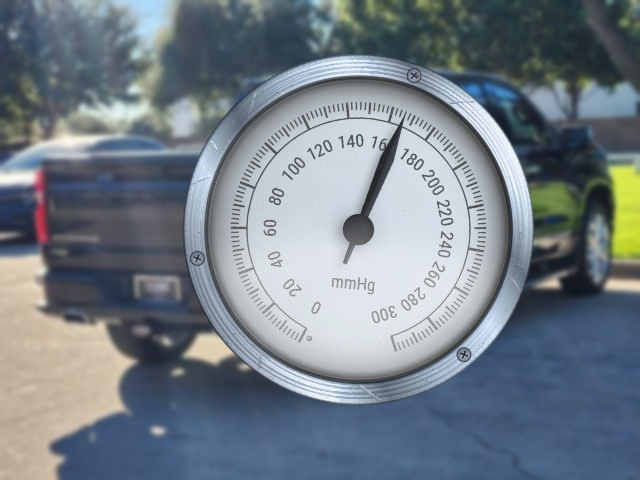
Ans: 166 (mmHg)
